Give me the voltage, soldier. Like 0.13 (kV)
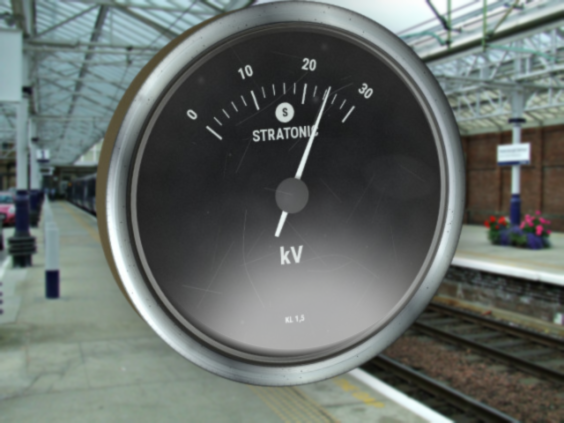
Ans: 24 (kV)
